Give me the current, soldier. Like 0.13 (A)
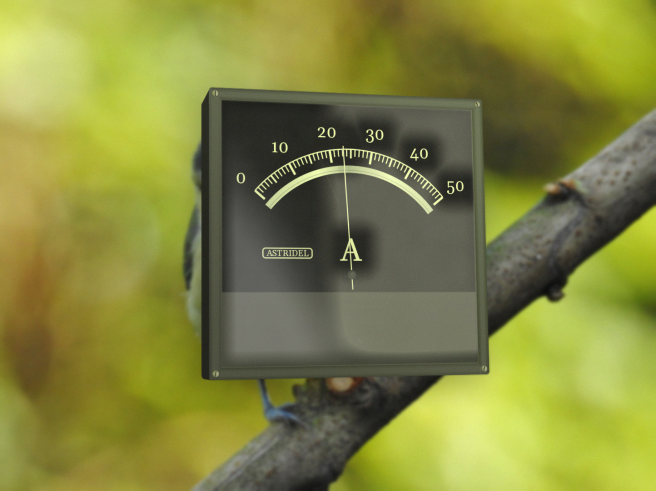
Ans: 23 (A)
